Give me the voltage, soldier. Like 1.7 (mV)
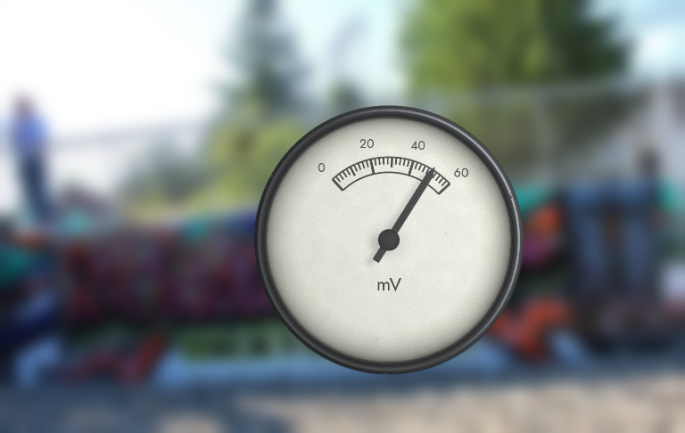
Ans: 50 (mV)
